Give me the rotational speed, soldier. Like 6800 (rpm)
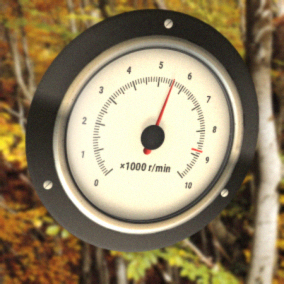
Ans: 5500 (rpm)
